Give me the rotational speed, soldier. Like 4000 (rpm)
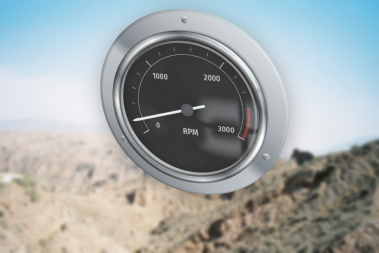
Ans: 200 (rpm)
